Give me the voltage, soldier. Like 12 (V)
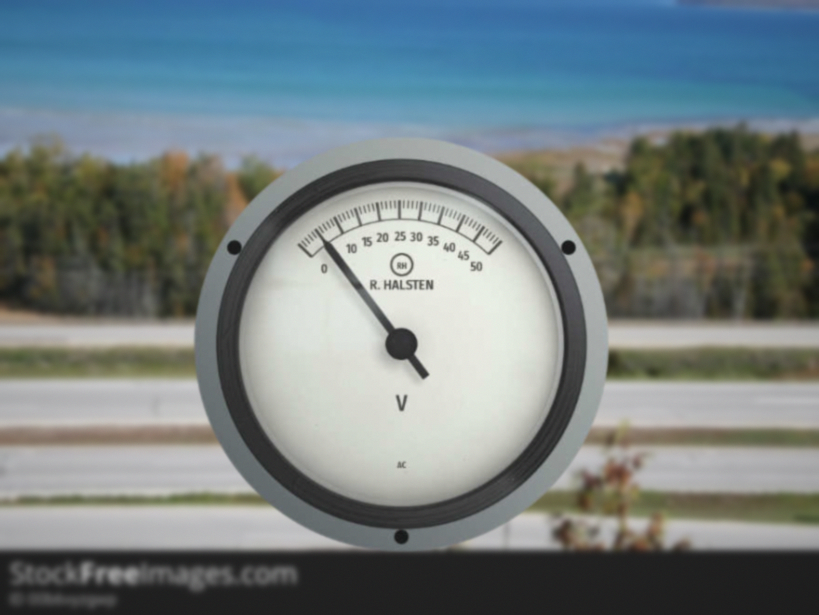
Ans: 5 (V)
